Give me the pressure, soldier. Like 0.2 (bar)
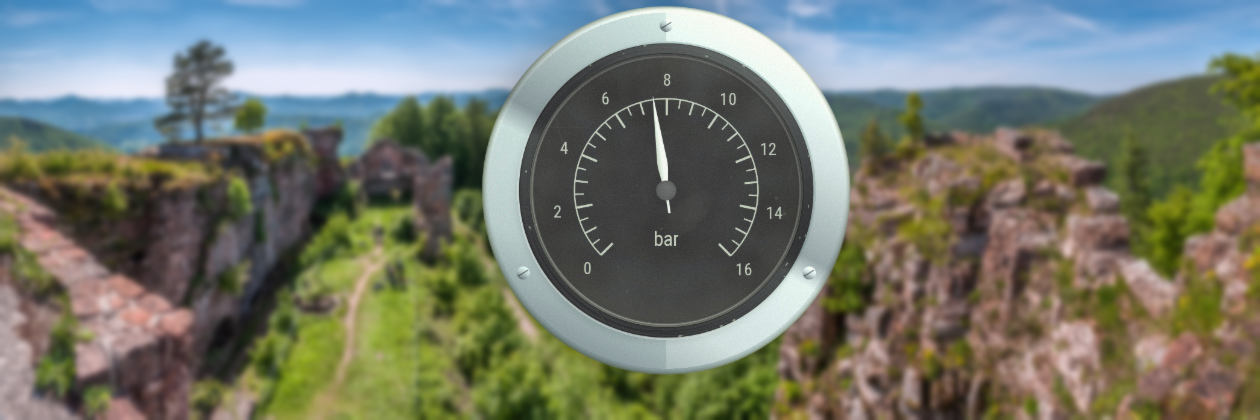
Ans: 7.5 (bar)
